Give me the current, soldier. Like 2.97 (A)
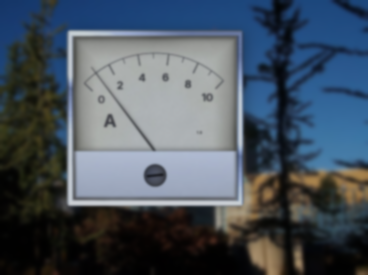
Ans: 1 (A)
